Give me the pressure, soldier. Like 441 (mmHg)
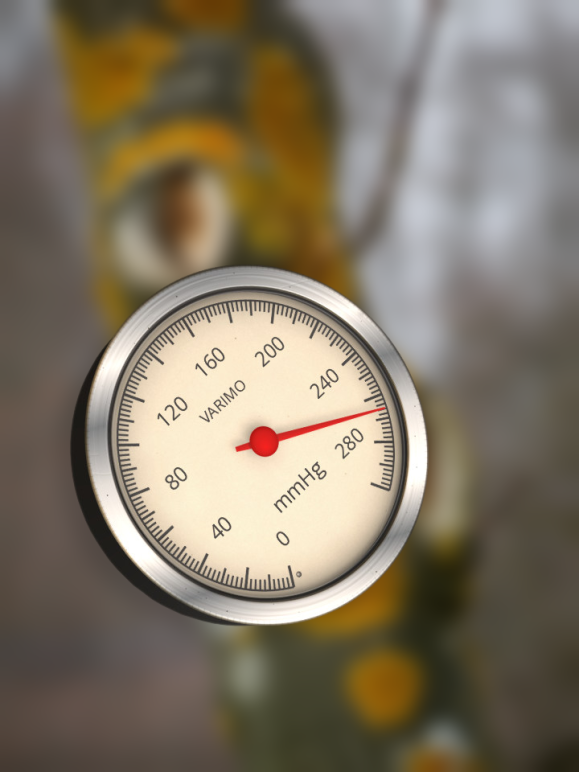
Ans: 266 (mmHg)
